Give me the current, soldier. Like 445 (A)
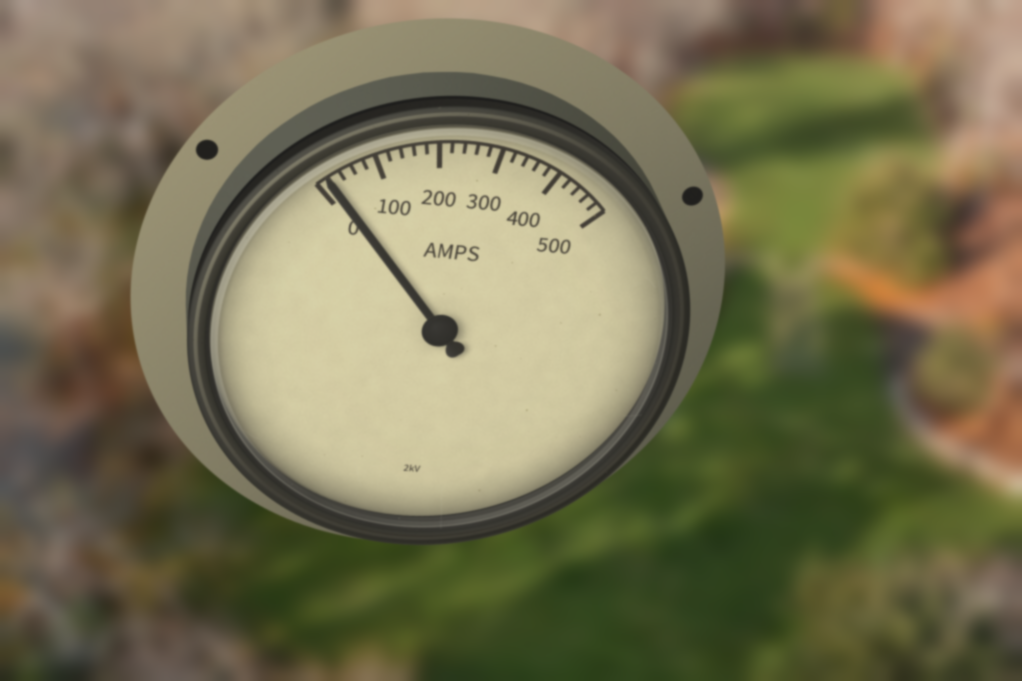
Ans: 20 (A)
